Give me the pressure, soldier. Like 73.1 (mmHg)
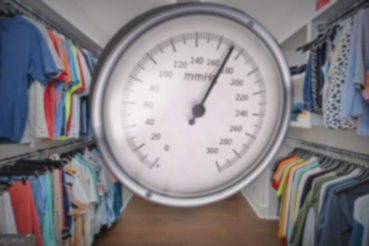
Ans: 170 (mmHg)
